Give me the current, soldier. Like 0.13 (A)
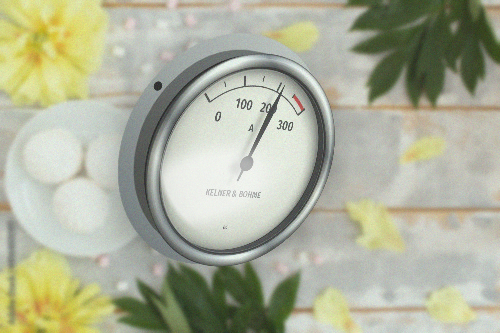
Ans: 200 (A)
